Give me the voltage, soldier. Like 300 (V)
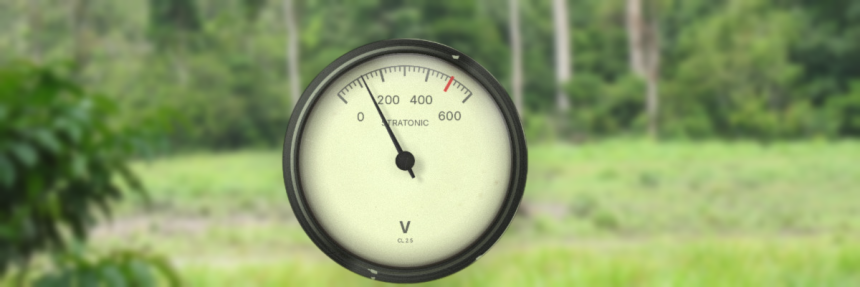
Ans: 120 (V)
